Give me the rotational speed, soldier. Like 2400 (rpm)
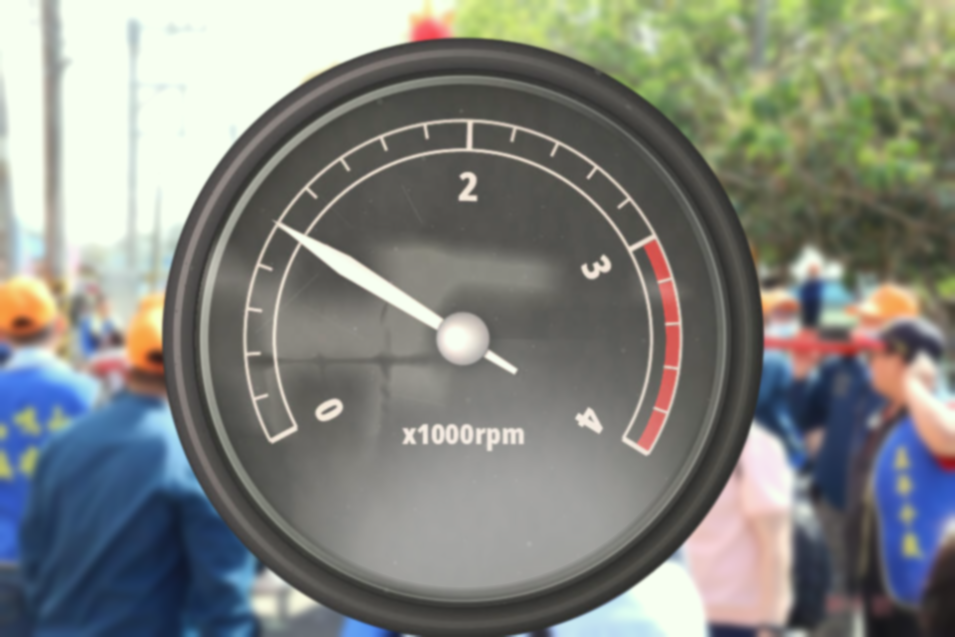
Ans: 1000 (rpm)
